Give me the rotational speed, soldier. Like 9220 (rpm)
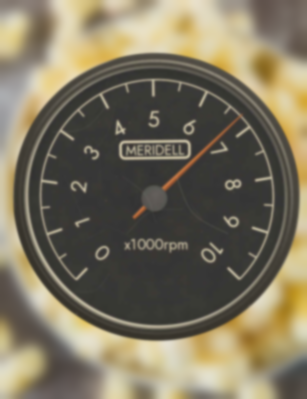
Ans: 6750 (rpm)
